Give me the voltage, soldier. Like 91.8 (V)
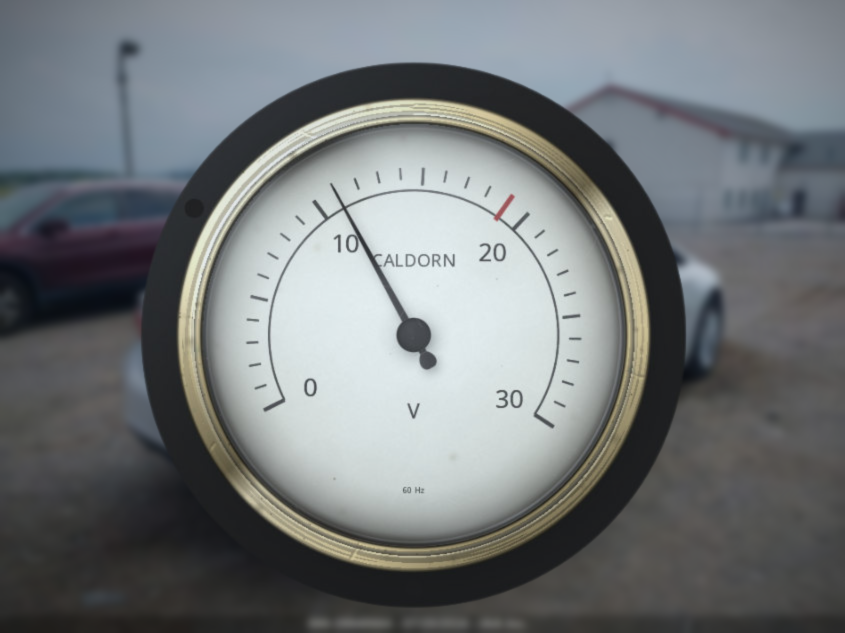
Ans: 11 (V)
